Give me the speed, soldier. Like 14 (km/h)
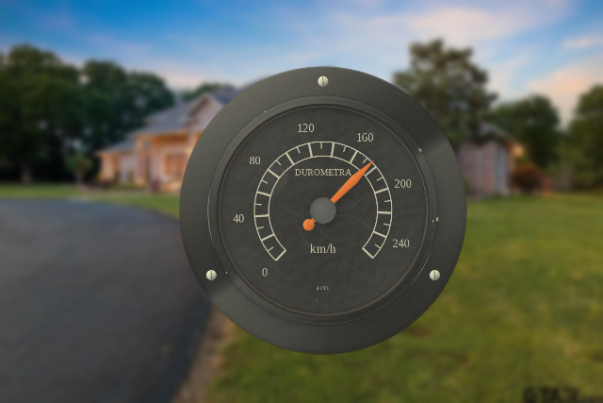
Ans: 175 (km/h)
